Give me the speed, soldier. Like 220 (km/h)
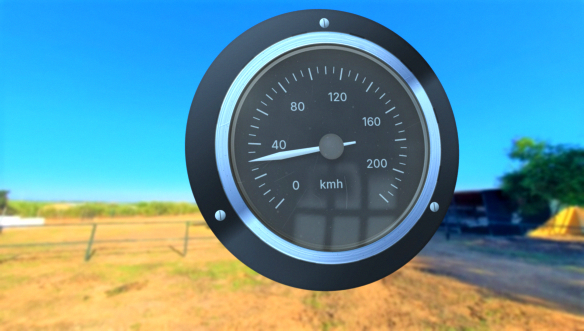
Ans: 30 (km/h)
